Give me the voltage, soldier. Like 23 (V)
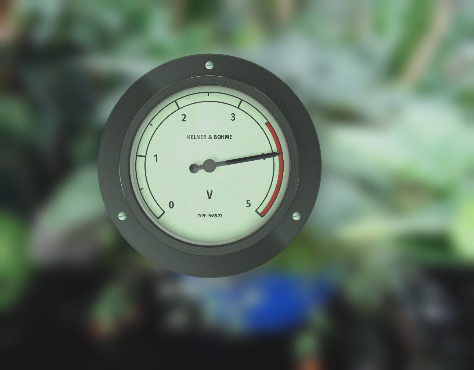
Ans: 4 (V)
